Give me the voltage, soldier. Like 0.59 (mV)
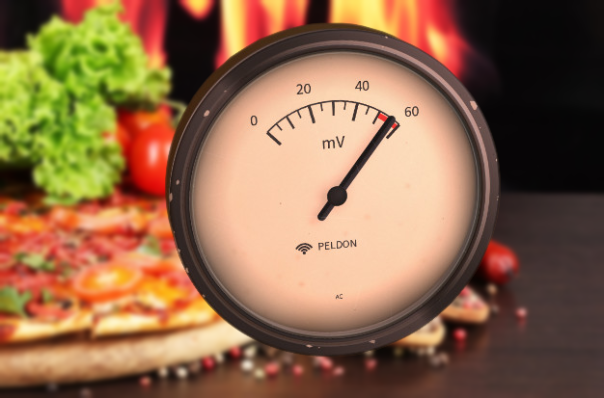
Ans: 55 (mV)
